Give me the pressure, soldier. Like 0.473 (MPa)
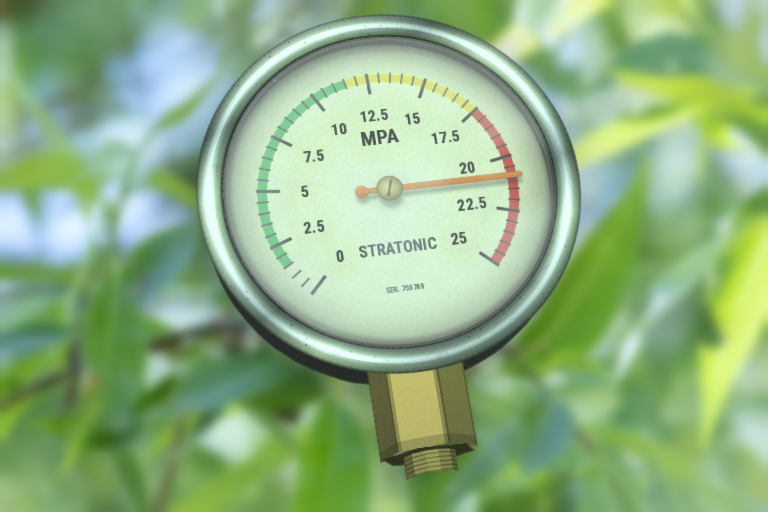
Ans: 21 (MPa)
